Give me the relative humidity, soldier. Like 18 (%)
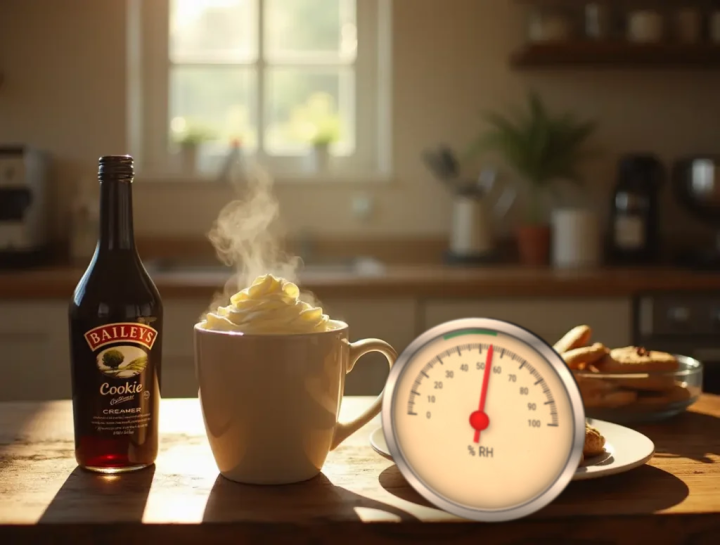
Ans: 55 (%)
